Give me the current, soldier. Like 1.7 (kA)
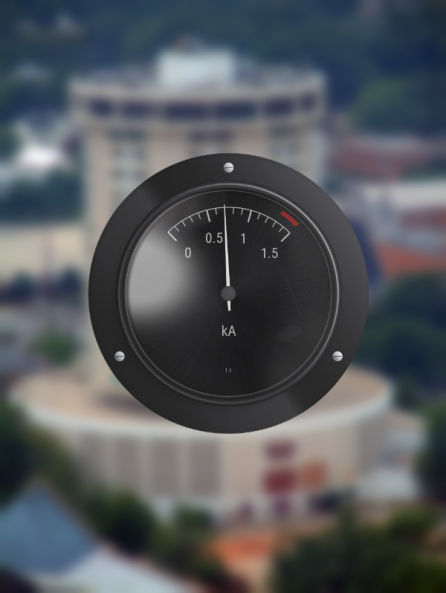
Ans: 0.7 (kA)
